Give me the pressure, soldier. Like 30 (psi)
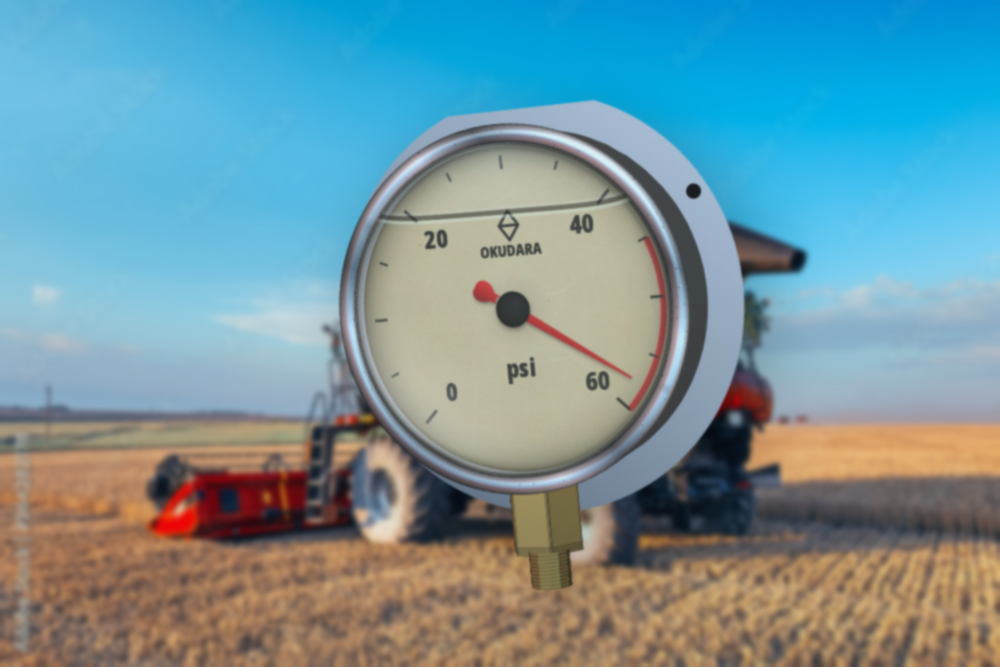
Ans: 57.5 (psi)
